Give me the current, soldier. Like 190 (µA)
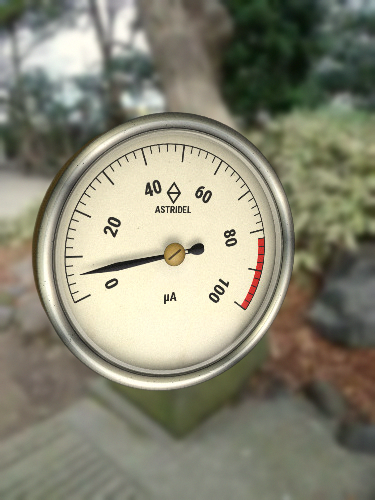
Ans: 6 (µA)
